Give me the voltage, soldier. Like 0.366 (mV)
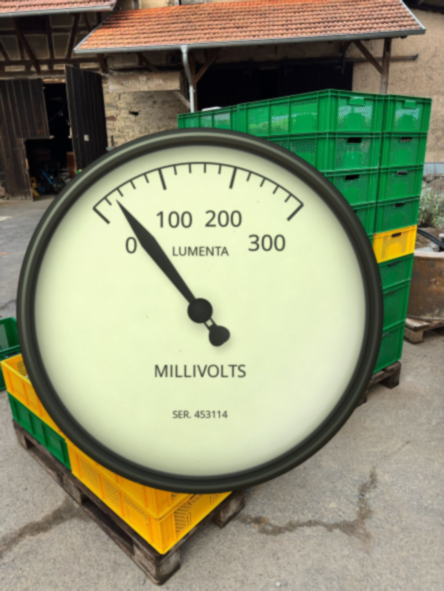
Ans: 30 (mV)
